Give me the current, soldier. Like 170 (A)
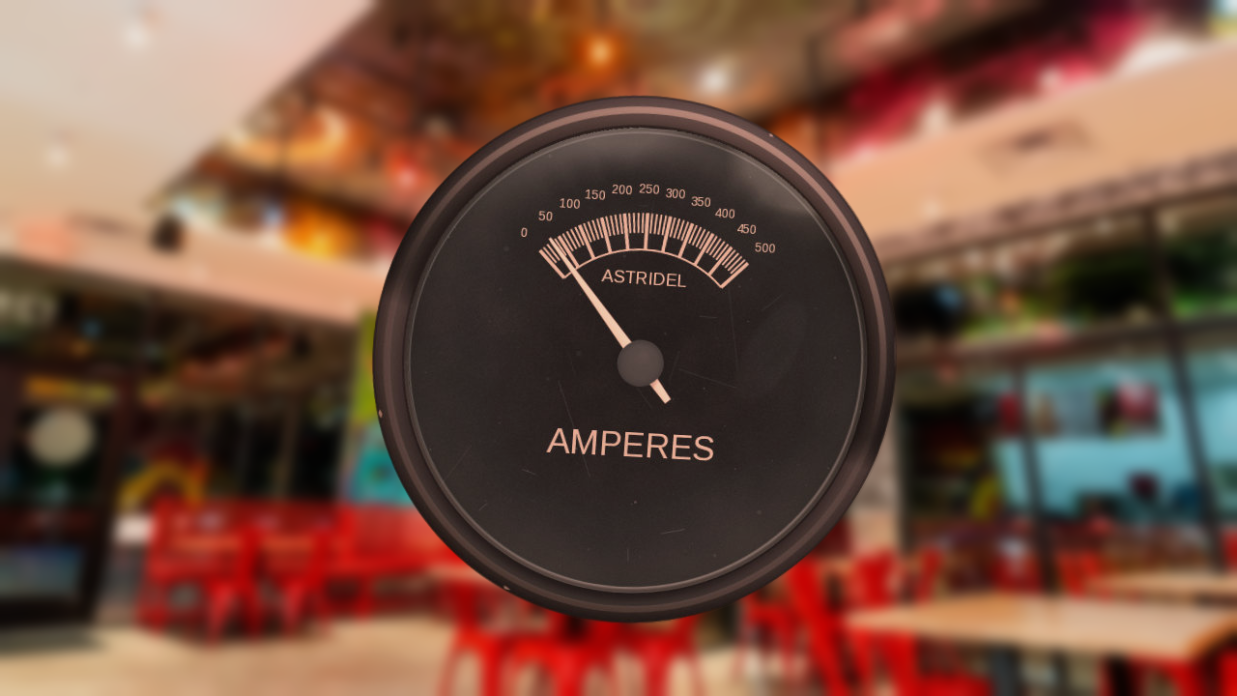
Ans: 30 (A)
